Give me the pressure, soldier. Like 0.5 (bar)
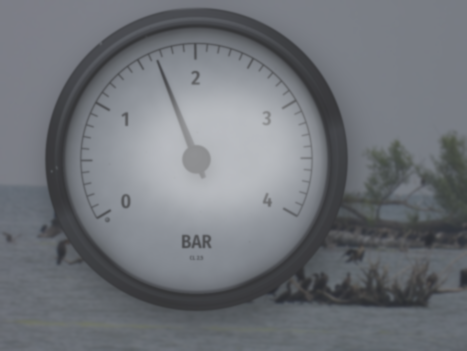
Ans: 1.65 (bar)
